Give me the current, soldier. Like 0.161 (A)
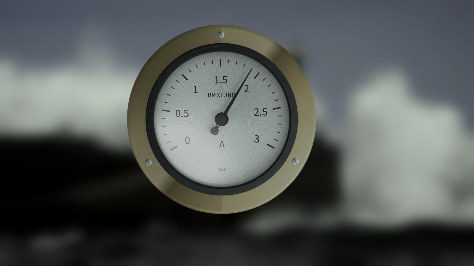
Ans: 1.9 (A)
